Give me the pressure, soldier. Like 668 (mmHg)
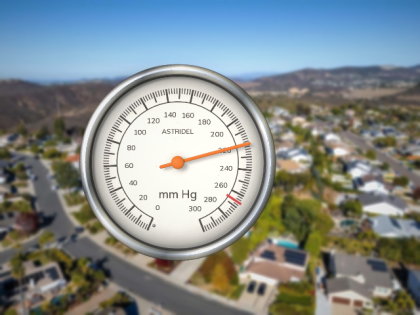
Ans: 220 (mmHg)
